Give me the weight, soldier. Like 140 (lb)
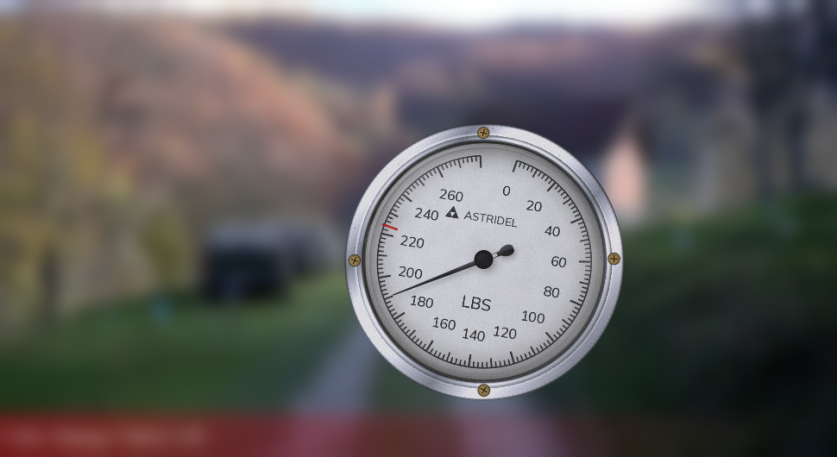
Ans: 190 (lb)
